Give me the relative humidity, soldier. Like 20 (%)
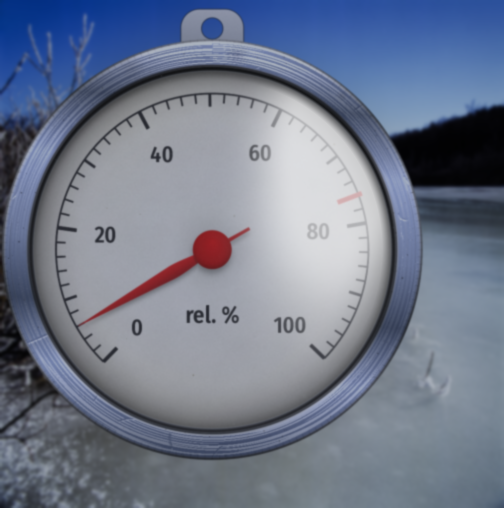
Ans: 6 (%)
